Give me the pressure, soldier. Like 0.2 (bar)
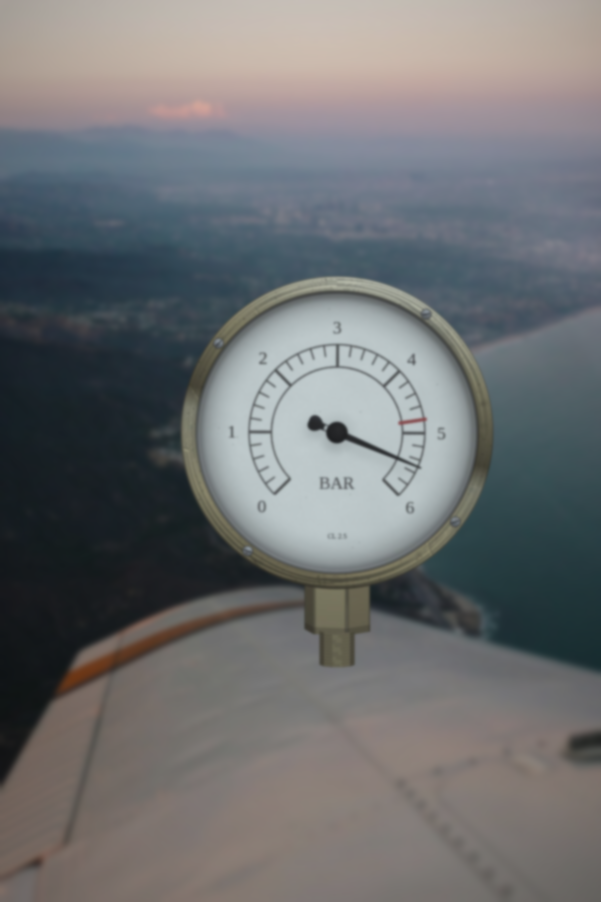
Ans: 5.5 (bar)
